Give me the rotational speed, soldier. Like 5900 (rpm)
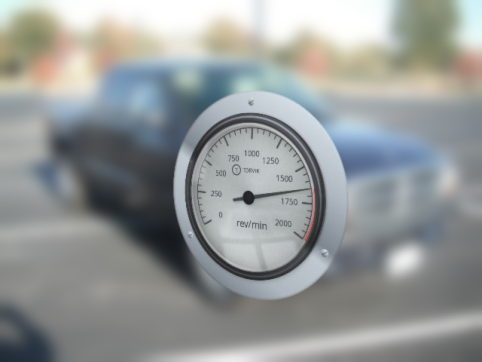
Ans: 1650 (rpm)
